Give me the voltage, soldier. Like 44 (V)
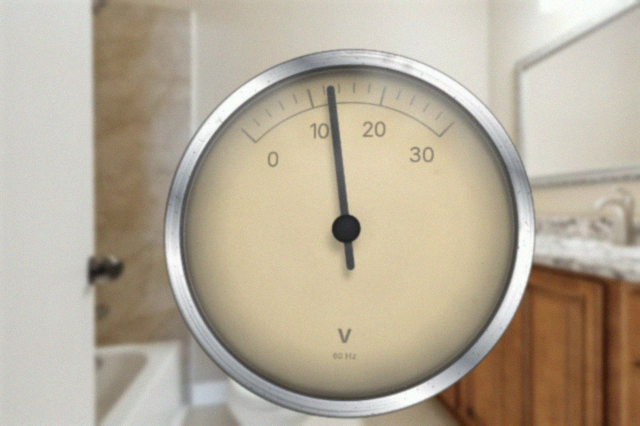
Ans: 13 (V)
